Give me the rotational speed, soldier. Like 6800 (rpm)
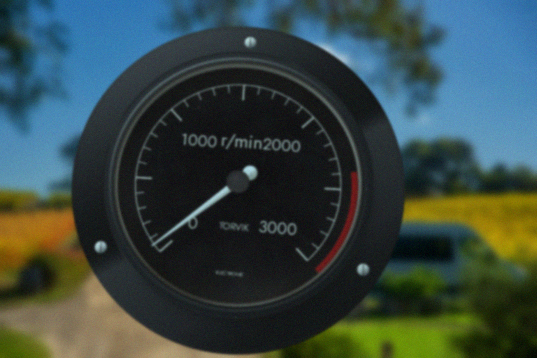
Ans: 50 (rpm)
